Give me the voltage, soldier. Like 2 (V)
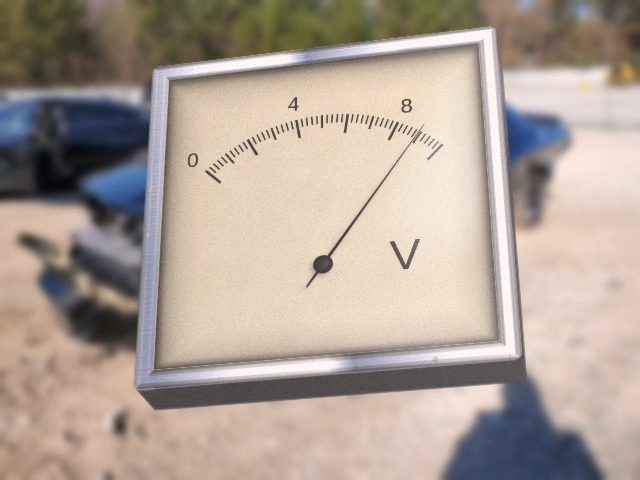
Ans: 9 (V)
